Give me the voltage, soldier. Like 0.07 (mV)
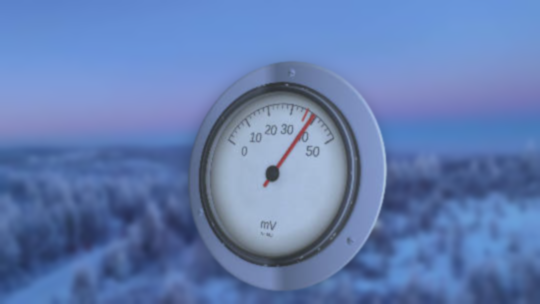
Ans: 40 (mV)
